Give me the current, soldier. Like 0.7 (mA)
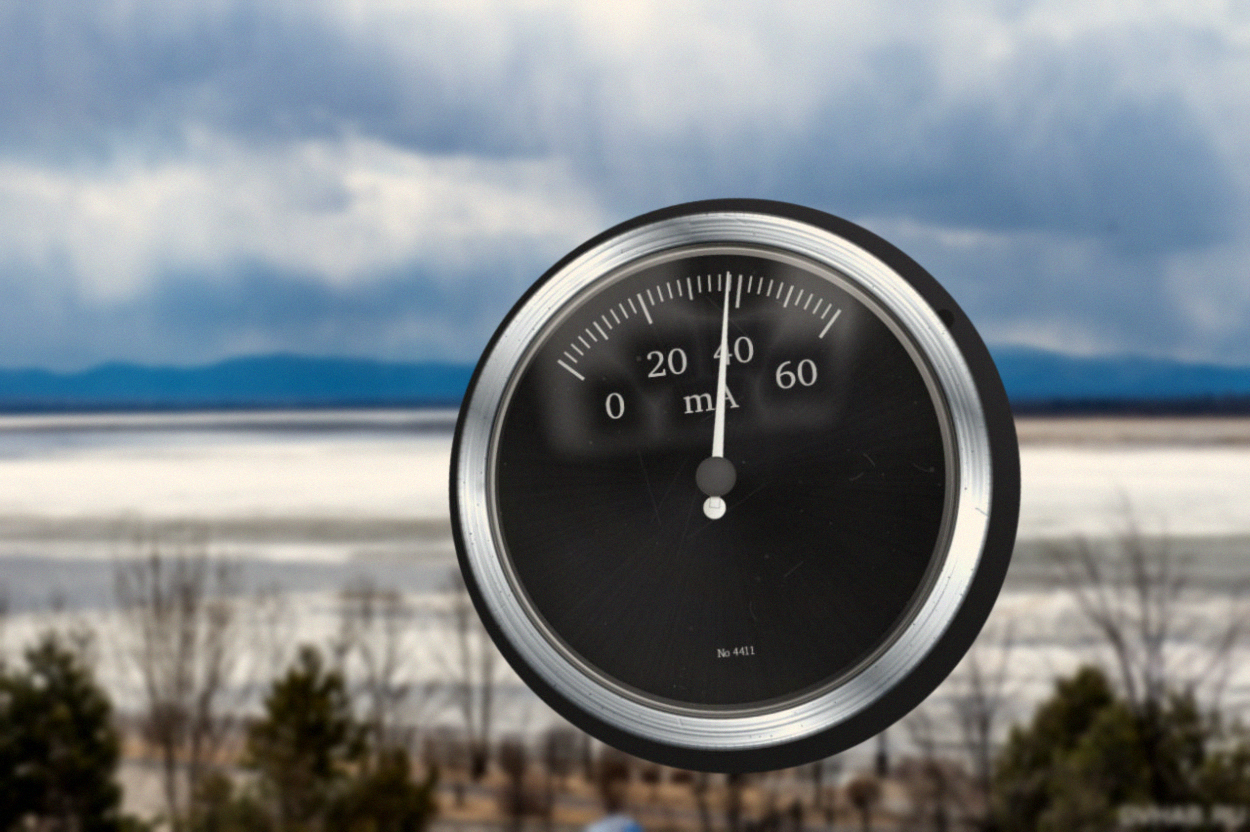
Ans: 38 (mA)
